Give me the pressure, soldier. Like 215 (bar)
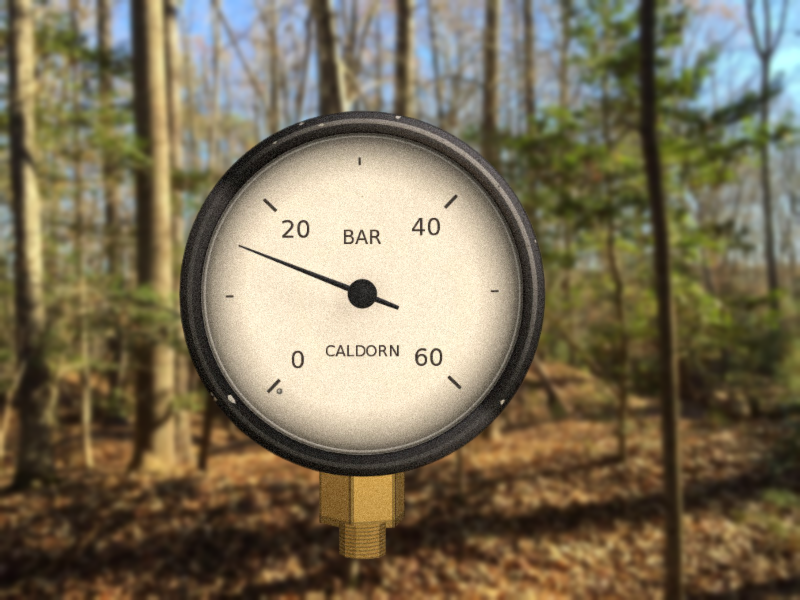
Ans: 15 (bar)
